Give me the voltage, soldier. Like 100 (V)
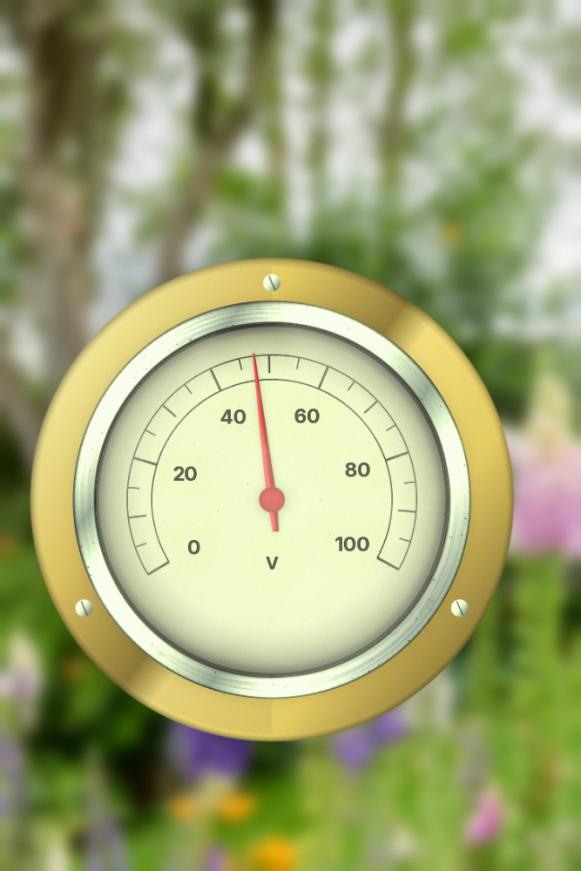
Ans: 47.5 (V)
